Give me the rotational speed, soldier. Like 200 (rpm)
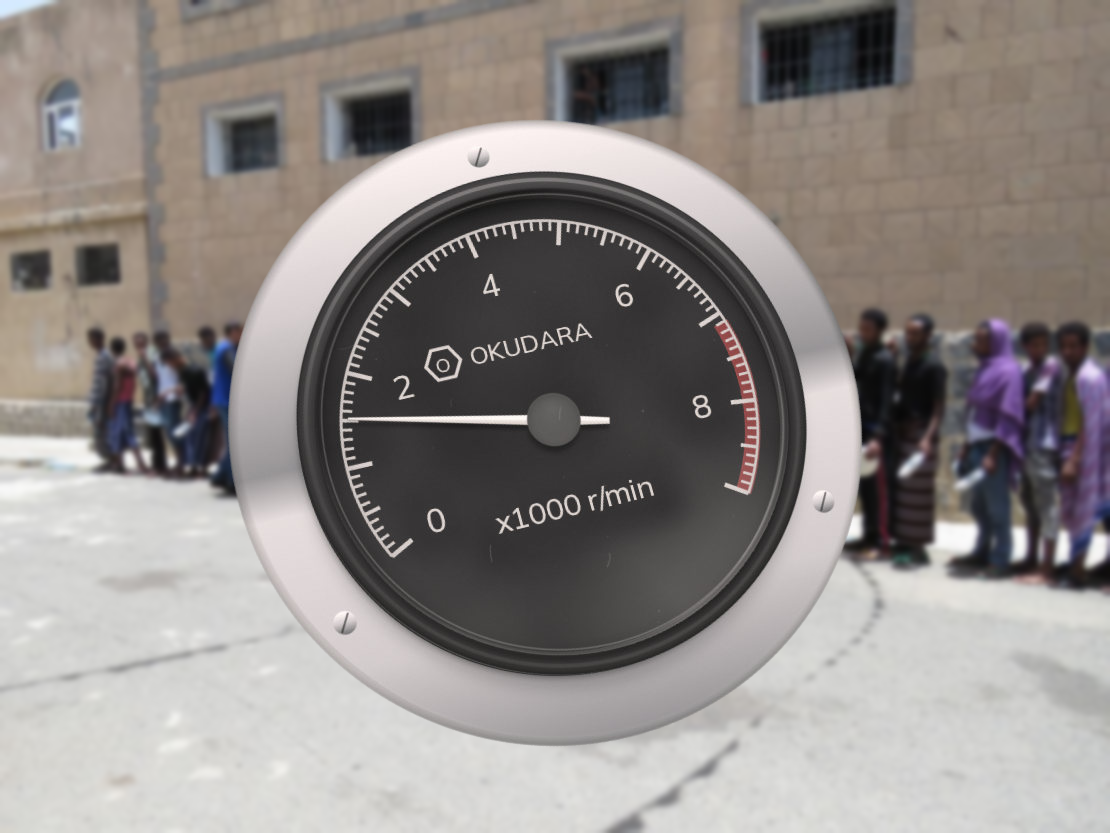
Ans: 1500 (rpm)
